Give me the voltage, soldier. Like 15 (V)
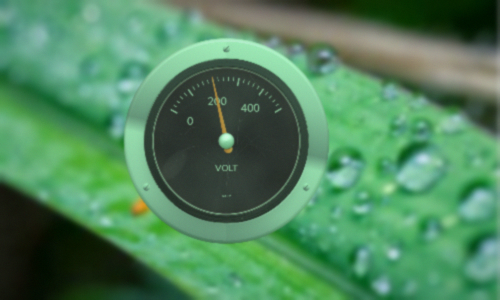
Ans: 200 (V)
